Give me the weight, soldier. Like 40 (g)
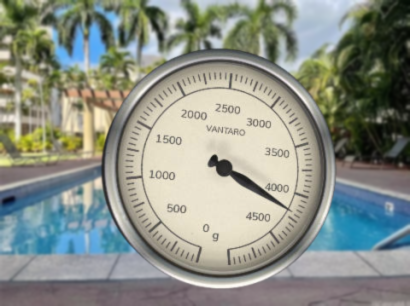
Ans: 4200 (g)
